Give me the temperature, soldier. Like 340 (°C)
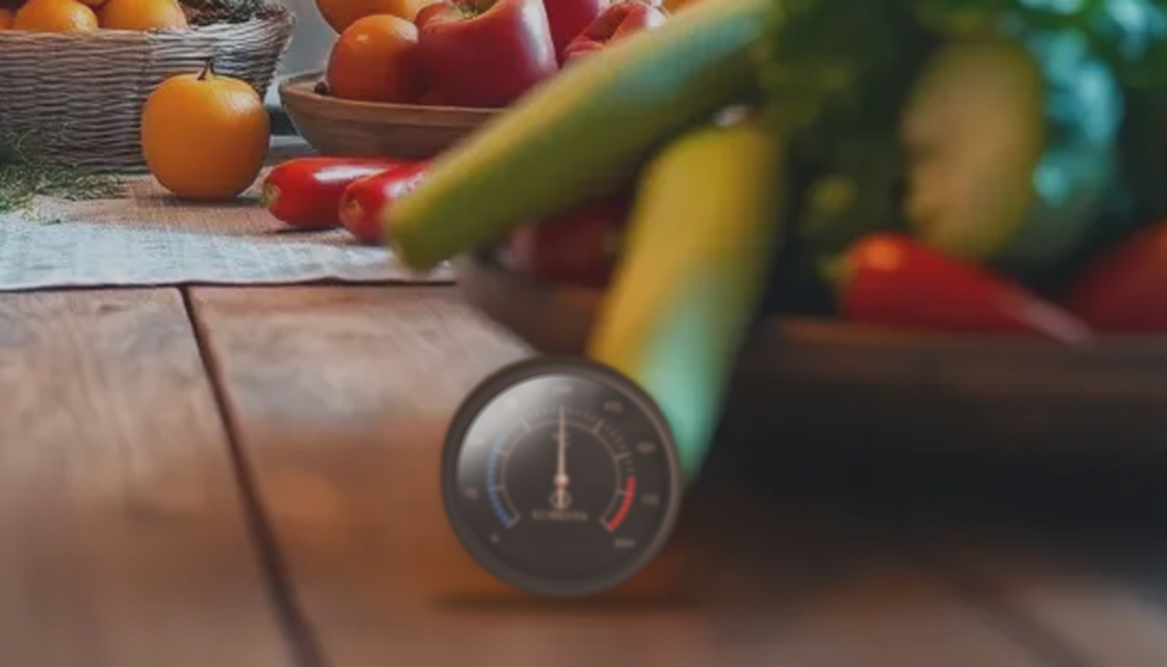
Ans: 100 (°C)
